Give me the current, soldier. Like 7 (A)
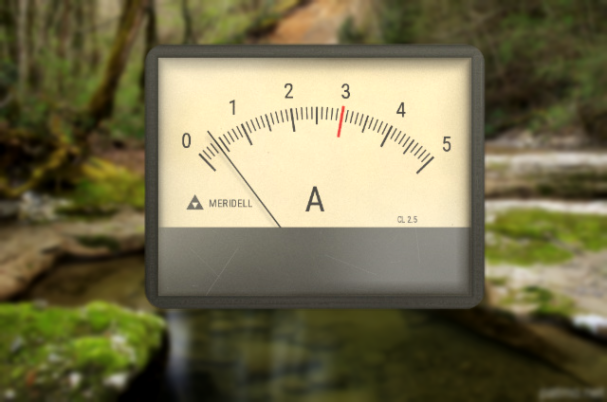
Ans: 0.4 (A)
